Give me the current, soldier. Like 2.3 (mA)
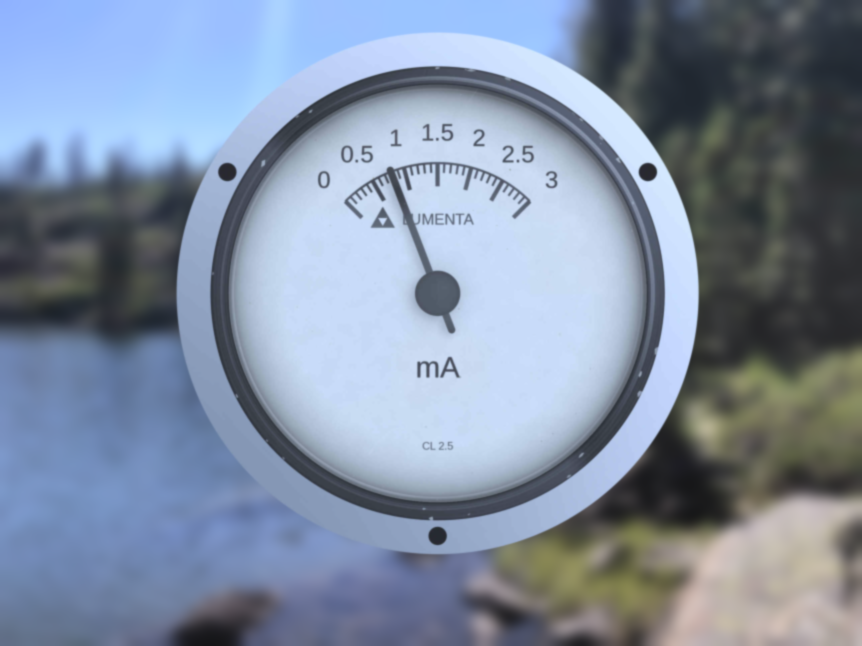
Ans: 0.8 (mA)
